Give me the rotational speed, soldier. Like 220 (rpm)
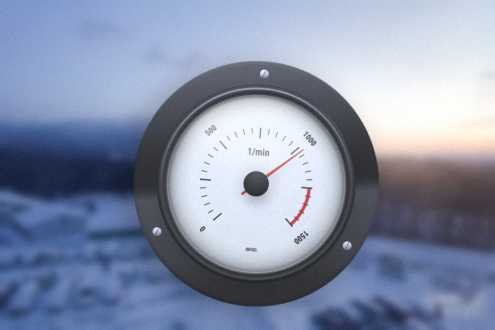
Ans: 1025 (rpm)
